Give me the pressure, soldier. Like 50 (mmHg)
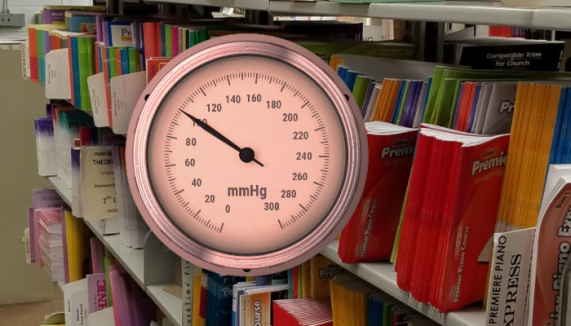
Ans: 100 (mmHg)
